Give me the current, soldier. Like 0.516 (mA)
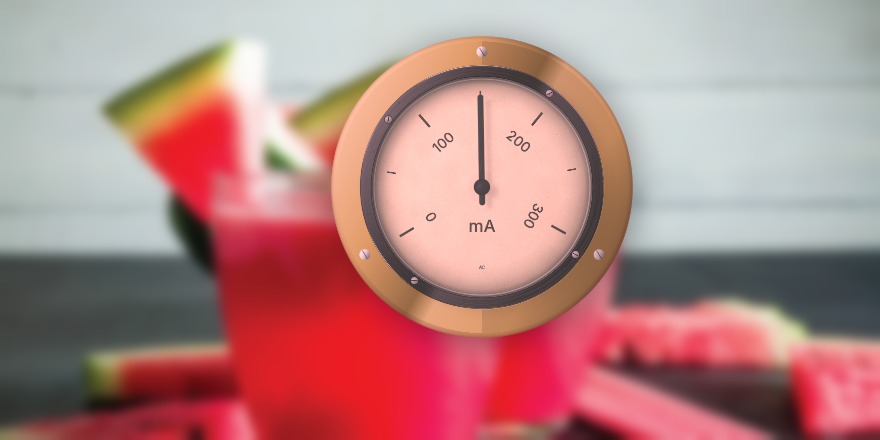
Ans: 150 (mA)
